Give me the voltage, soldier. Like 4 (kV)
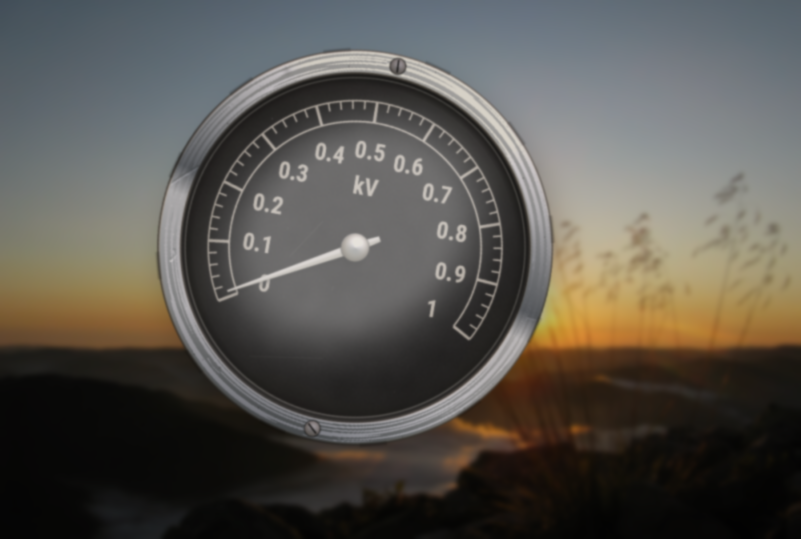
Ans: 0.01 (kV)
